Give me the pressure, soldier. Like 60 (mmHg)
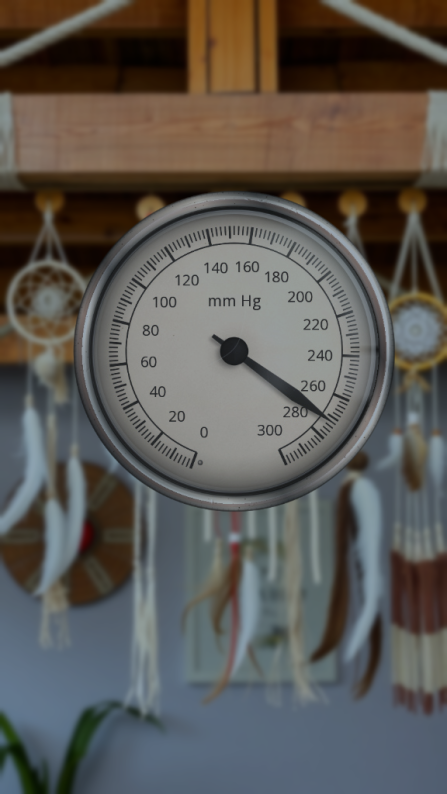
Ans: 272 (mmHg)
